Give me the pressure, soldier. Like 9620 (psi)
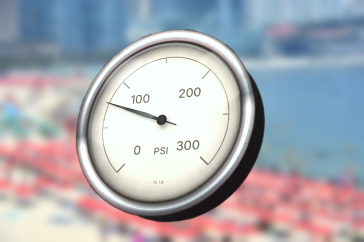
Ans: 75 (psi)
